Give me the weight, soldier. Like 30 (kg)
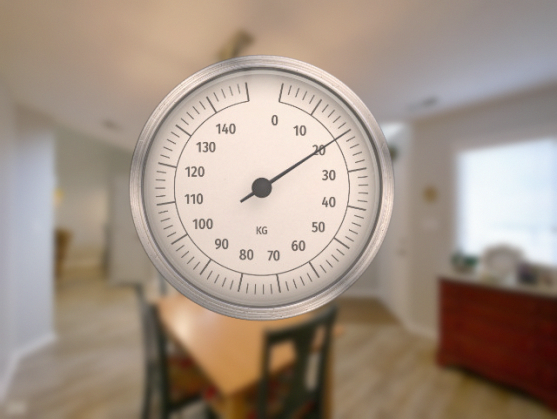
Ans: 20 (kg)
